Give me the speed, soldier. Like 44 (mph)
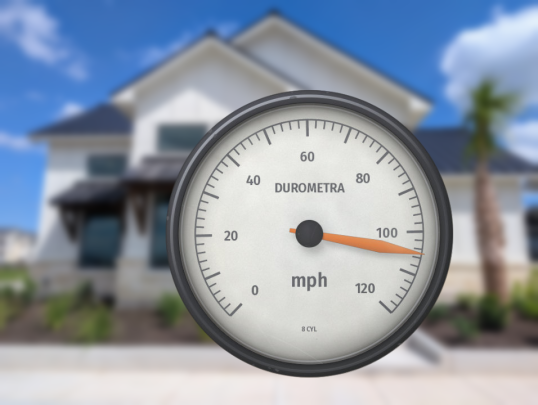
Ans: 105 (mph)
